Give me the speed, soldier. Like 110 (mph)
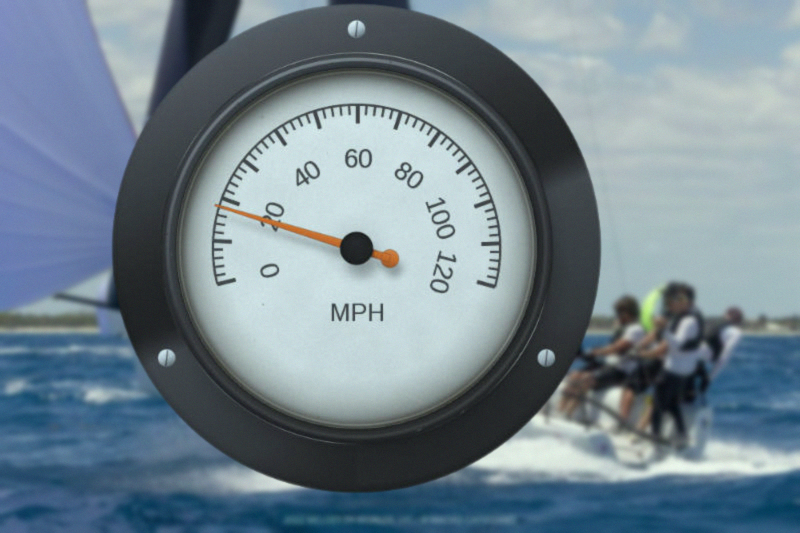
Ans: 18 (mph)
